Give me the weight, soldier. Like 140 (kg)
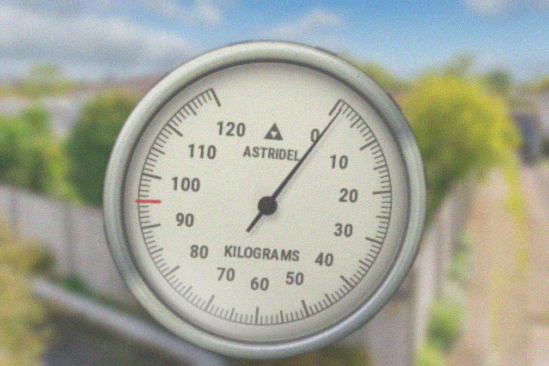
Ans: 1 (kg)
